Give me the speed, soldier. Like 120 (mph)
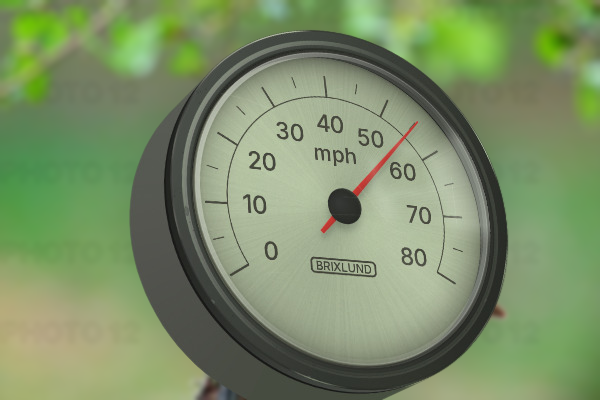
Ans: 55 (mph)
